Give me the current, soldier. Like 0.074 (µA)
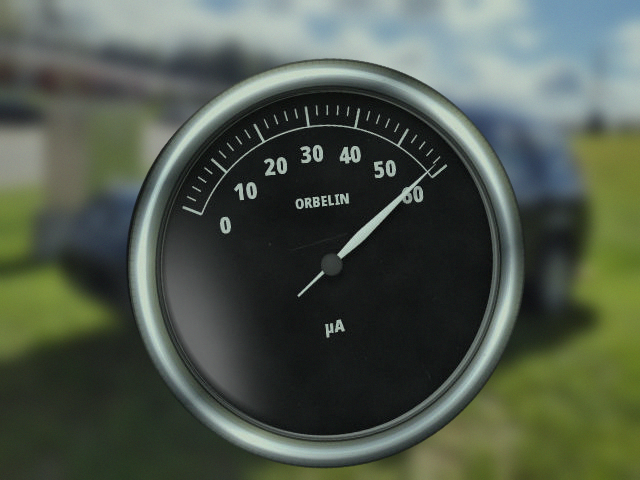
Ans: 58 (µA)
